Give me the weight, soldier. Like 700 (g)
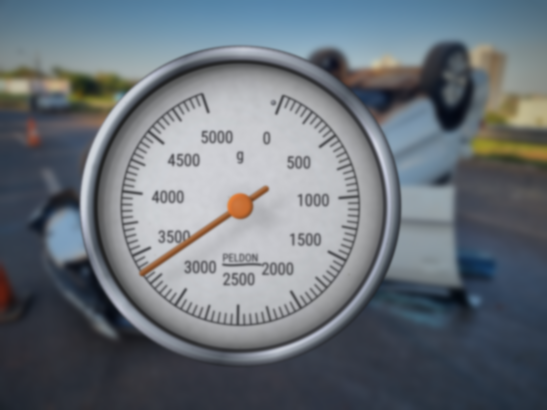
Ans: 3350 (g)
